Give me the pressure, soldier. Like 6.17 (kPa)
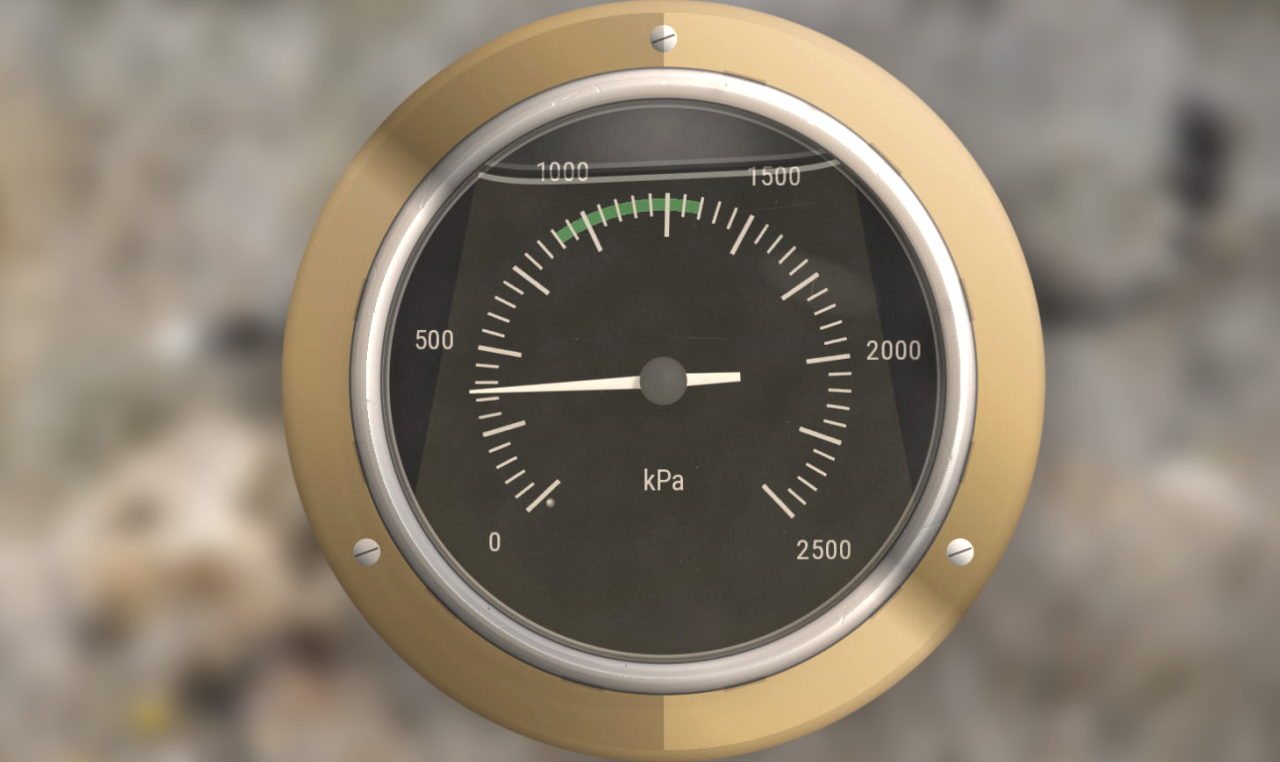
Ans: 375 (kPa)
